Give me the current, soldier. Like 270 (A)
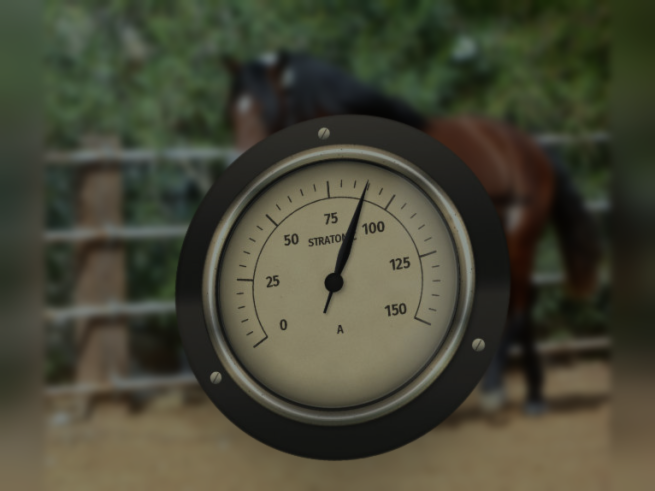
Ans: 90 (A)
